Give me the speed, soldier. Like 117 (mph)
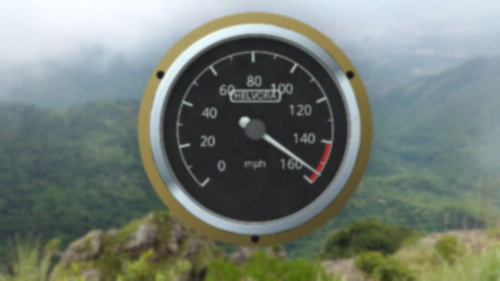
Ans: 155 (mph)
